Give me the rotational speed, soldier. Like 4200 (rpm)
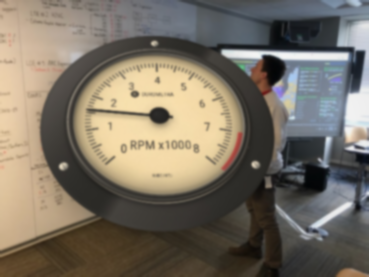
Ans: 1500 (rpm)
